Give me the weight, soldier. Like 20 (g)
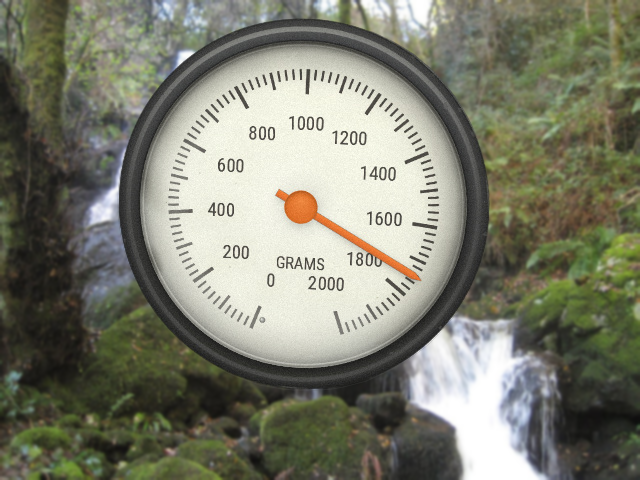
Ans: 1740 (g)
